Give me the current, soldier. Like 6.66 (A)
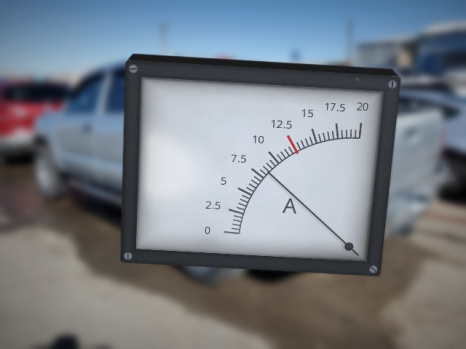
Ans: 8.5 (A)
